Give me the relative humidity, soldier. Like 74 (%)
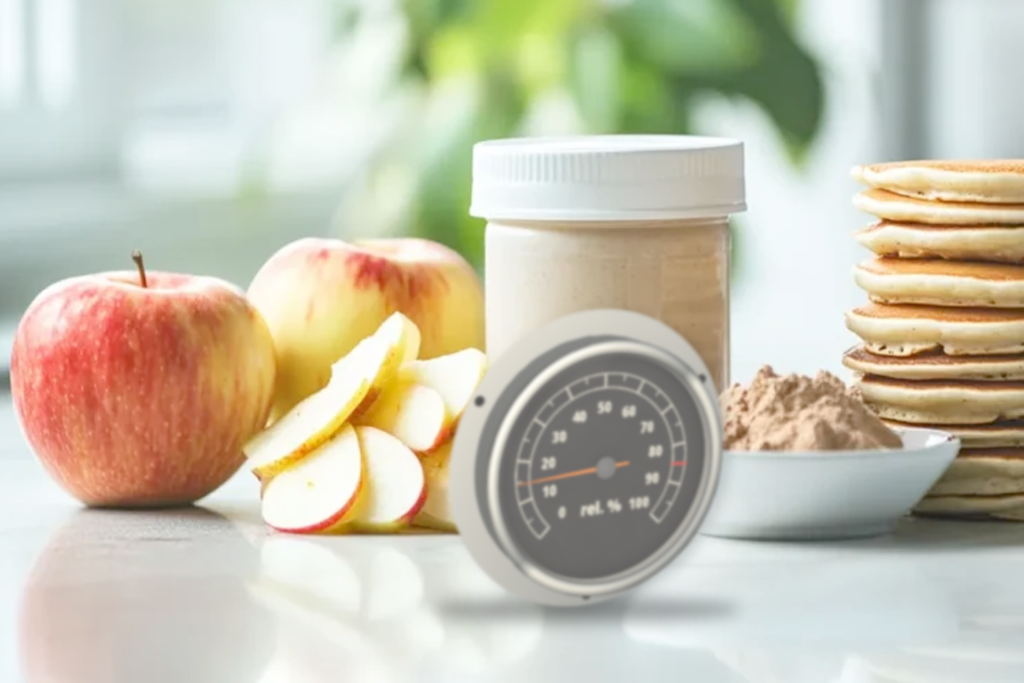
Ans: 15 (%)
